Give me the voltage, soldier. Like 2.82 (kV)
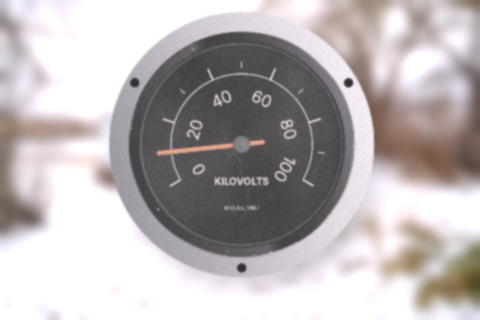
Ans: 10 (kV)
